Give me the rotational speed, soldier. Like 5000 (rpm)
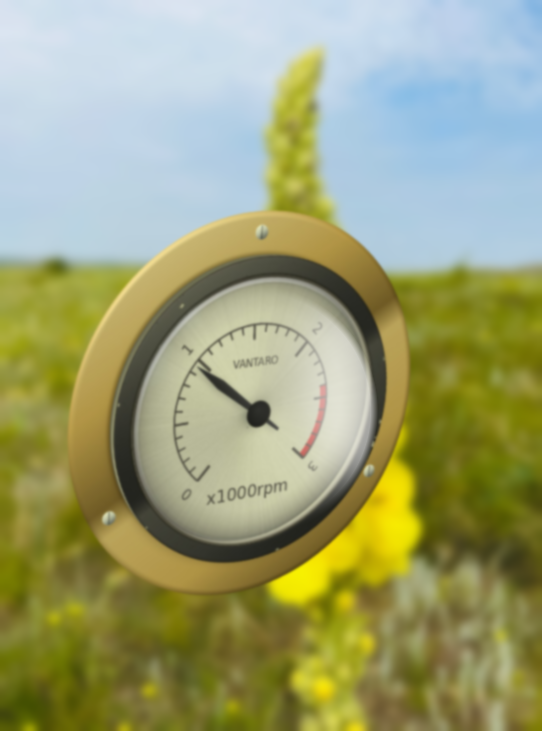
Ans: 950 (rpm)
